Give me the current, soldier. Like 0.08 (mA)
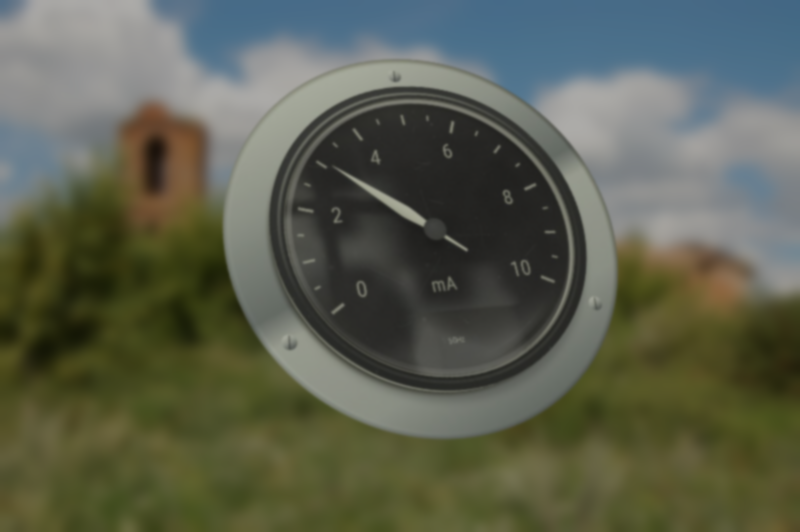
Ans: 3 (mA)
